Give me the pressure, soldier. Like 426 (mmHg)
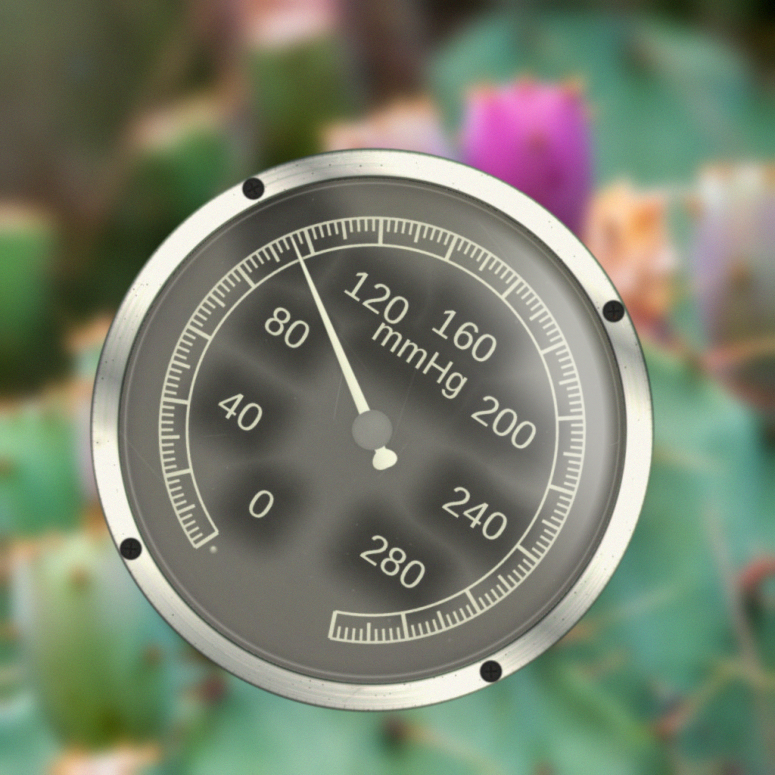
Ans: 96 (mmHg)
